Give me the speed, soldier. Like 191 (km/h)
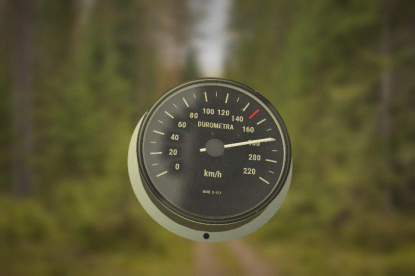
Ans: 180 (km/h)
